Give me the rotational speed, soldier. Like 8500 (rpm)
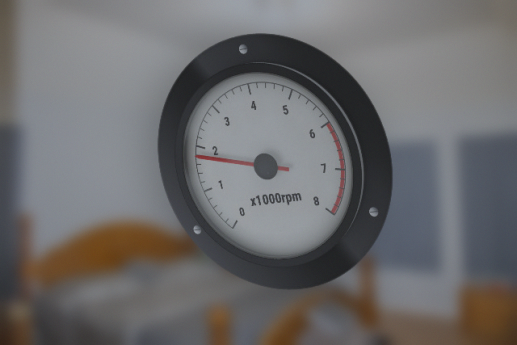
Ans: 1800 (rpm)
